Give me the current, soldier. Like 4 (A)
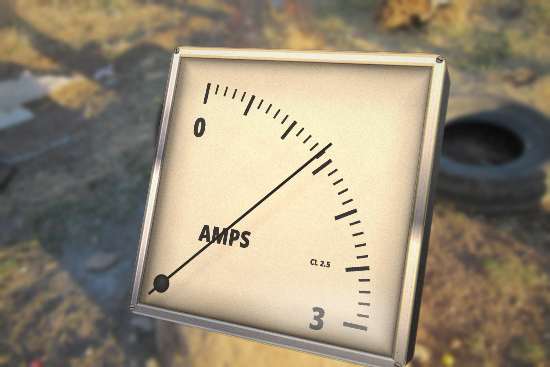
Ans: 1.4 (A)
